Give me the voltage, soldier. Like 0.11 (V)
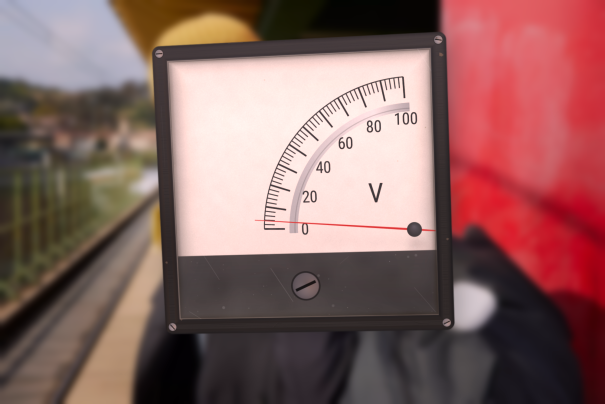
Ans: 4 (V)
